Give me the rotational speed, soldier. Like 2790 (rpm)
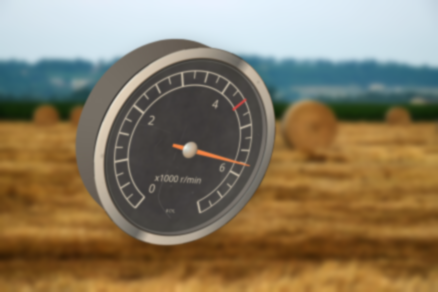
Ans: 5750 (rpm)
